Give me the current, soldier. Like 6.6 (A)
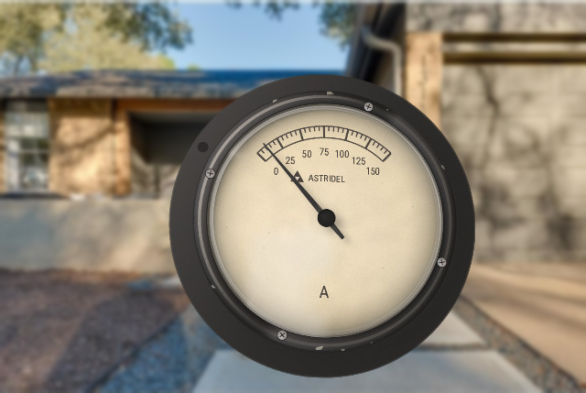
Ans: 10 (A)
